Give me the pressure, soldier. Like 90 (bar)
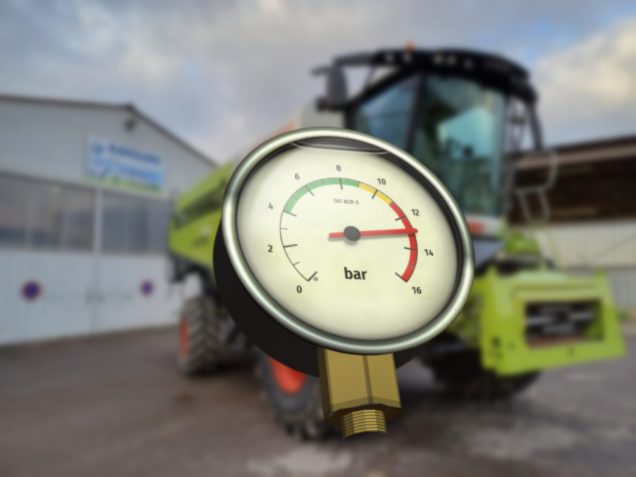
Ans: 13 (bar)
